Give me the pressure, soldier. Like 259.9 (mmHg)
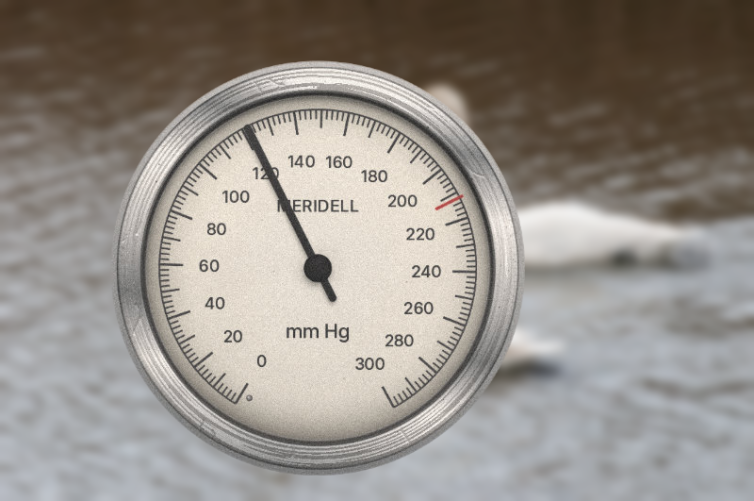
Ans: 122 (mmHg)
